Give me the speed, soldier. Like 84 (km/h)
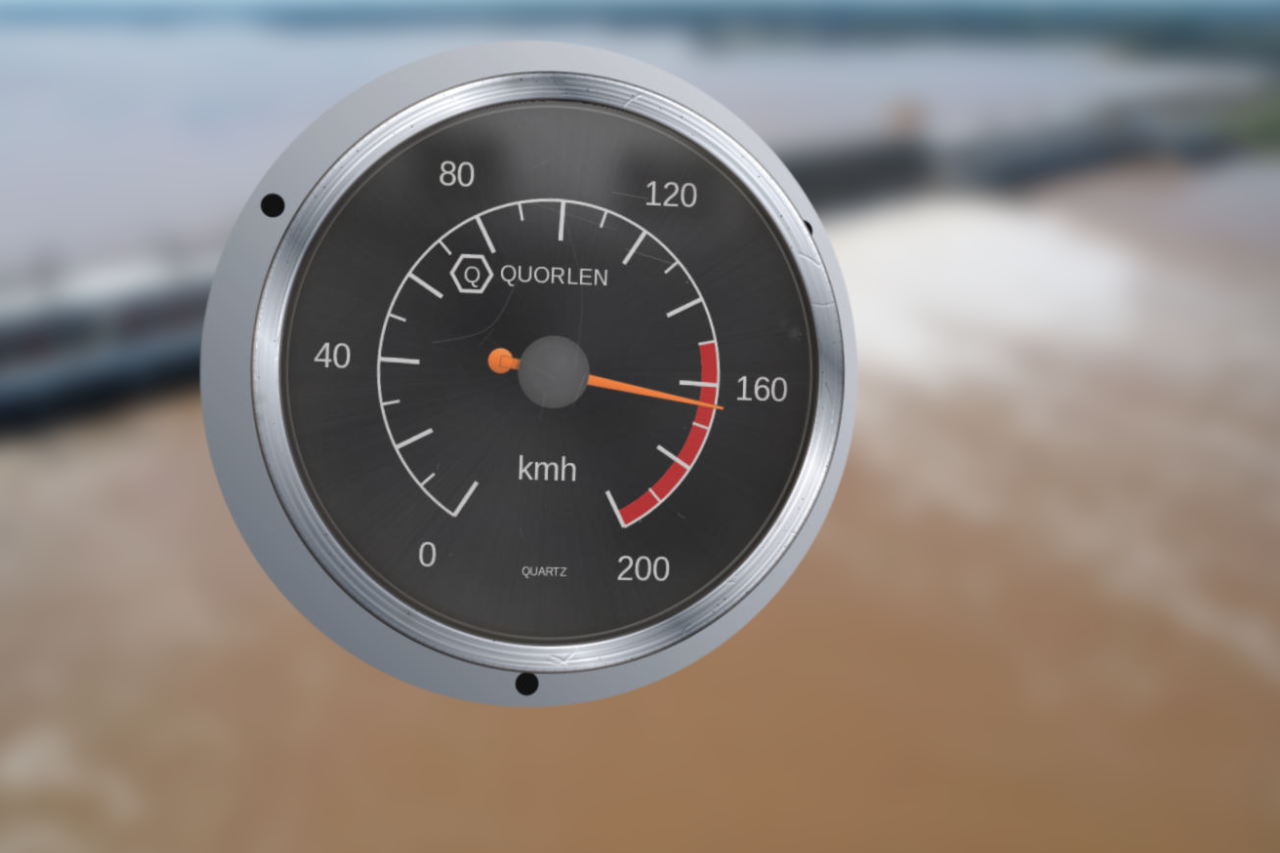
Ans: 165 (km/h)
